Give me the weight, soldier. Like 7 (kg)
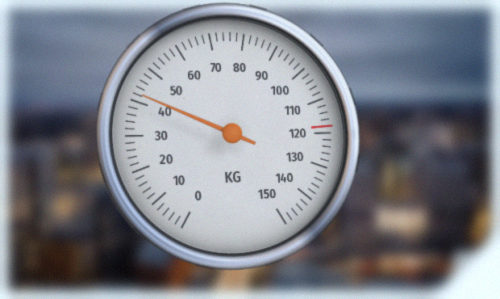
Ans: 42 (kg)
